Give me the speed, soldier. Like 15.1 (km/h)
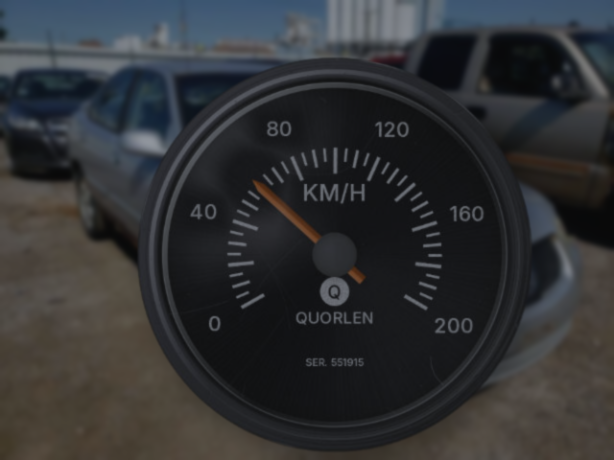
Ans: 60 (km/h)
